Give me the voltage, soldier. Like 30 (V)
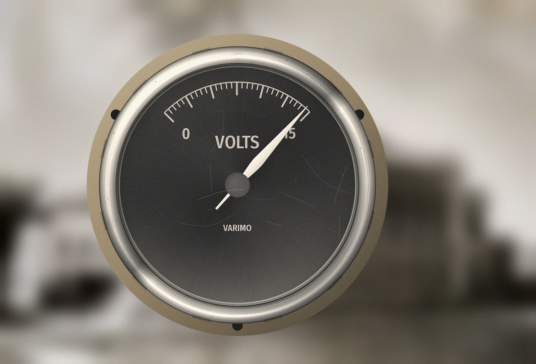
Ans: 14.5 (V)
